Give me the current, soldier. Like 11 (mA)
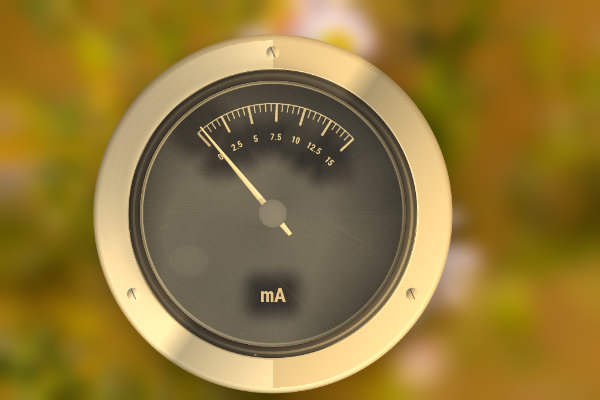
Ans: 0.5 (mA)
